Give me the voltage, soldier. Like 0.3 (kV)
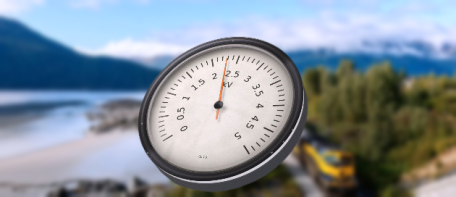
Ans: 2.3 (kV)
